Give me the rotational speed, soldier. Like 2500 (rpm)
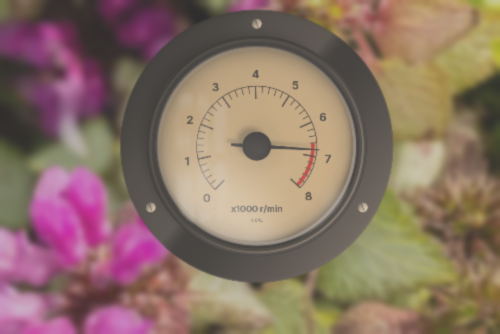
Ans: 6800 (rpm)
